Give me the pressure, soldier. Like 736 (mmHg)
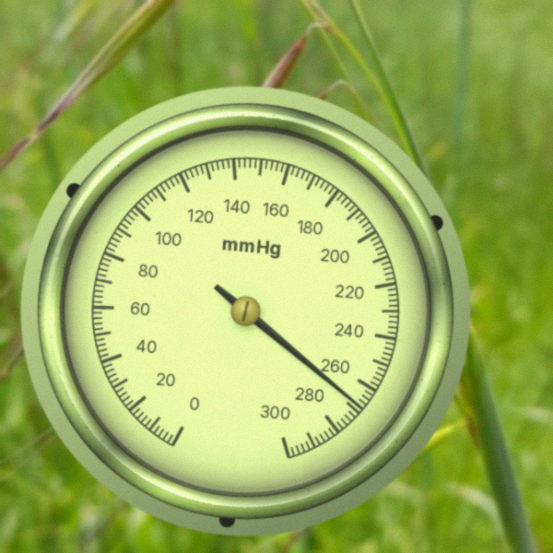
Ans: 268 (mmHg)
